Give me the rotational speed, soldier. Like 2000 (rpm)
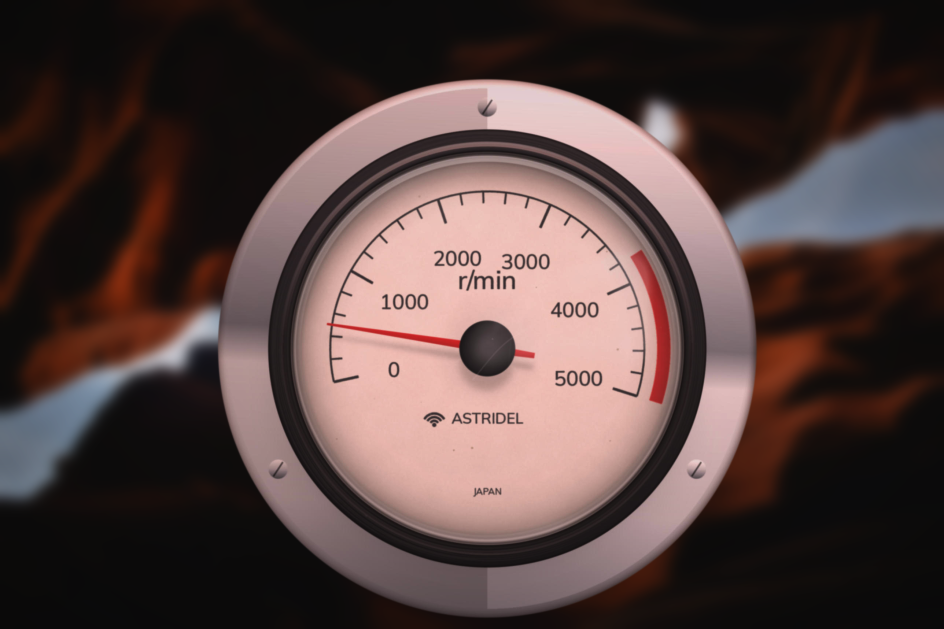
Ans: 500 (rpm)
